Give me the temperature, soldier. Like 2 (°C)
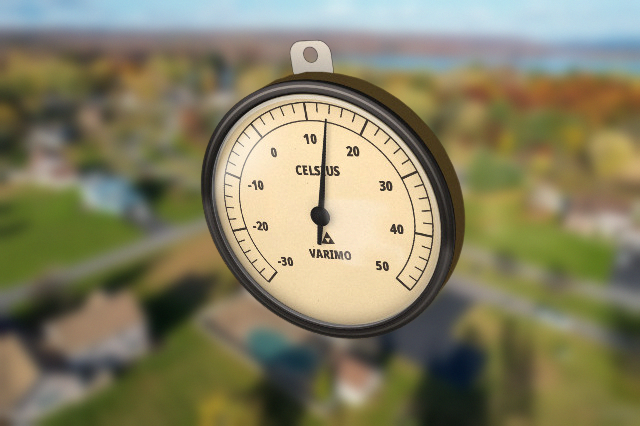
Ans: 14 (°C)
